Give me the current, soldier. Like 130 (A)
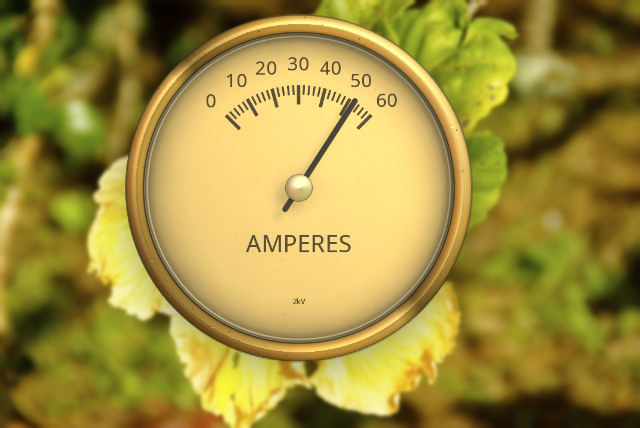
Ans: 52 (A)
